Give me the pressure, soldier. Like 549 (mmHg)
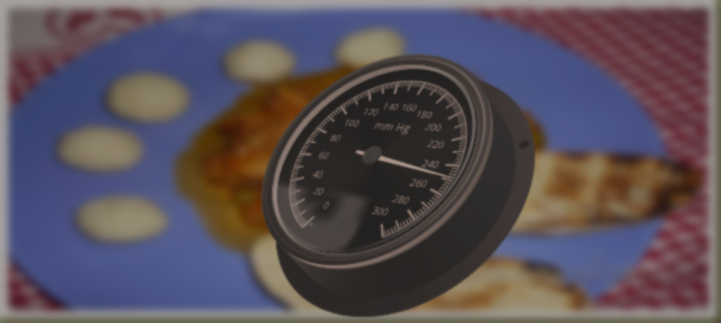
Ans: 250 (mmHg)
